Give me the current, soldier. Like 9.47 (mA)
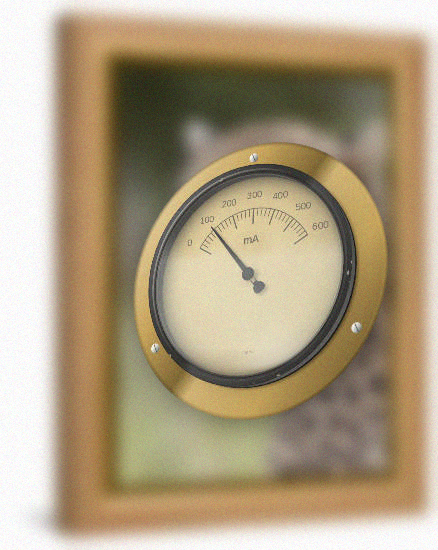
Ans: 100 (mA)
